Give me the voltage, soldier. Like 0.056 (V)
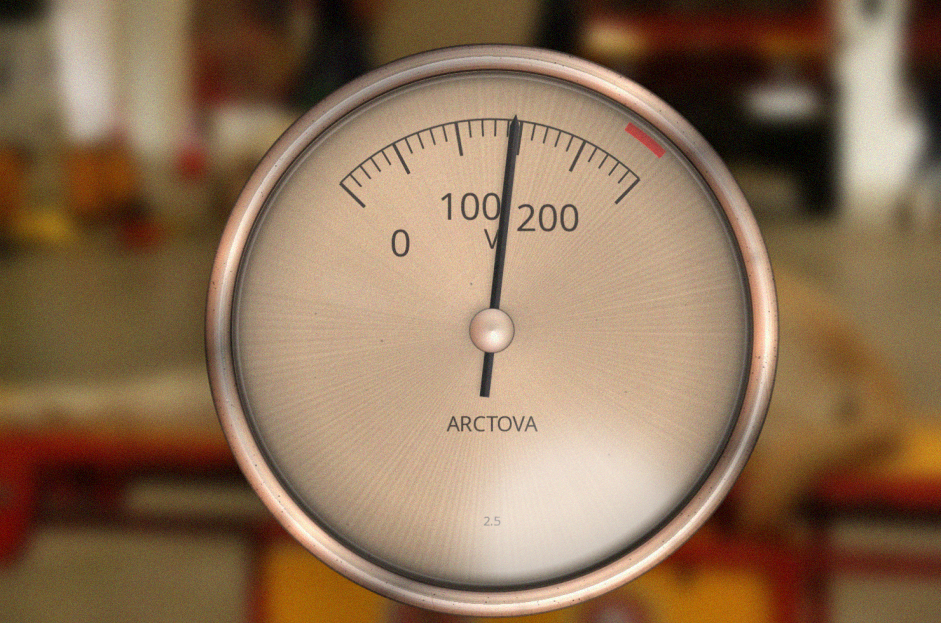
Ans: 145 (V)
